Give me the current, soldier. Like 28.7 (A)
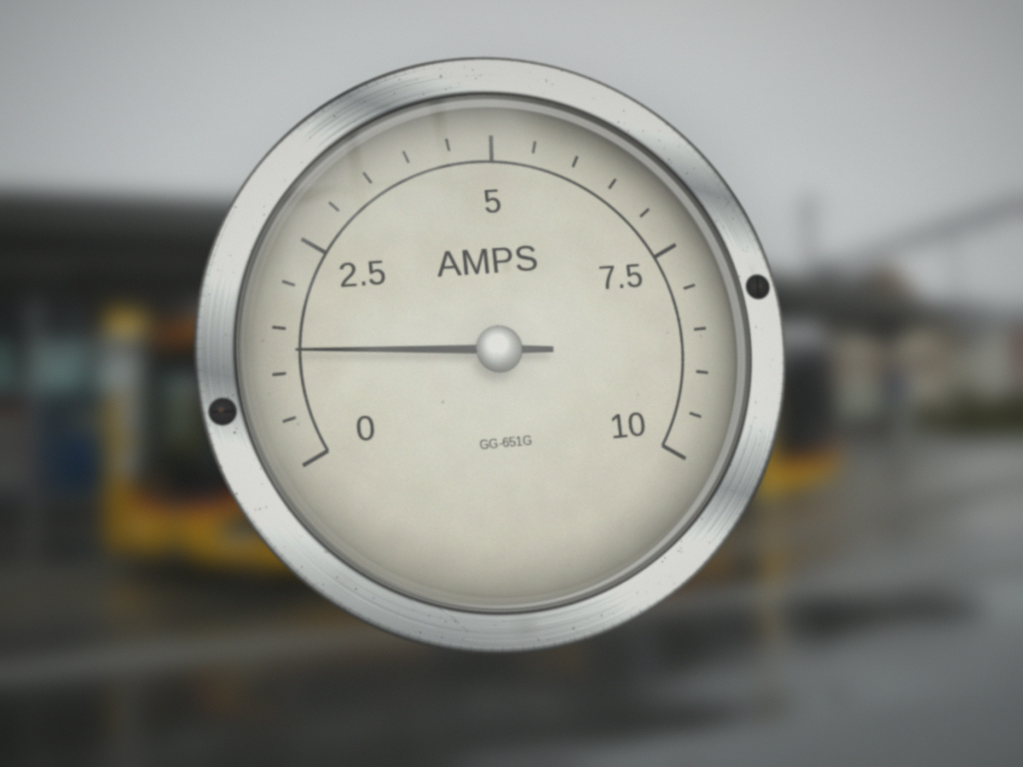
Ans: 1.25 (A)
